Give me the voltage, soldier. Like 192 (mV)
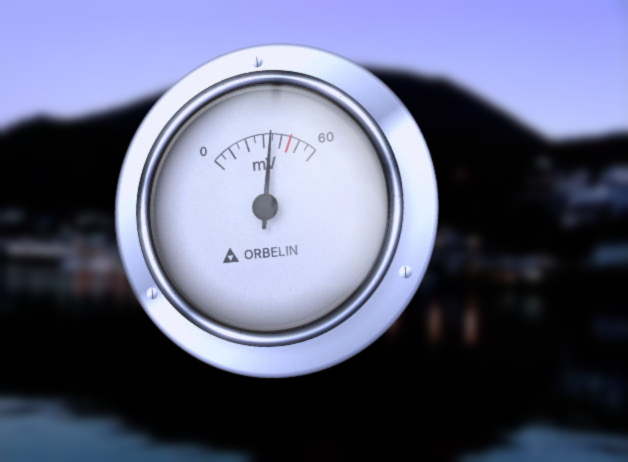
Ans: 35 (mV)
